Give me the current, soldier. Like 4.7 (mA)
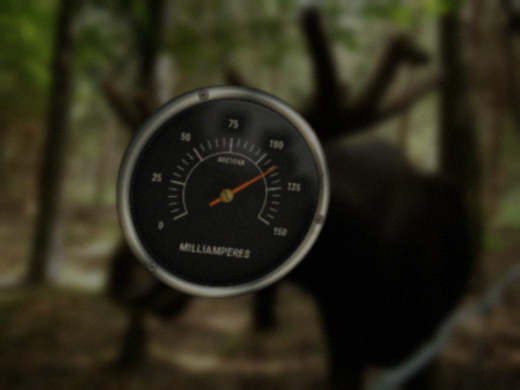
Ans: 110 (mA)
